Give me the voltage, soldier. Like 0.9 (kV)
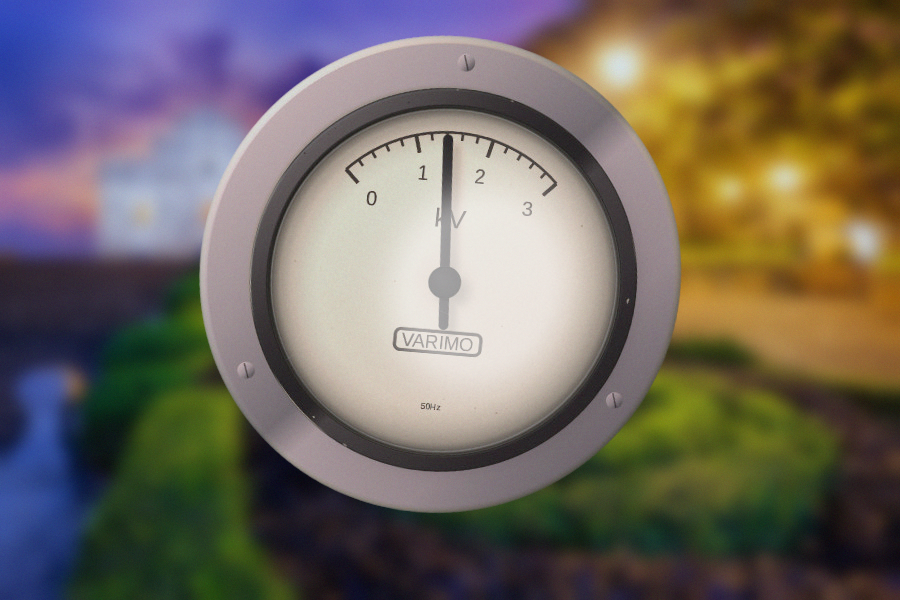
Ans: 1.4 (kV)
